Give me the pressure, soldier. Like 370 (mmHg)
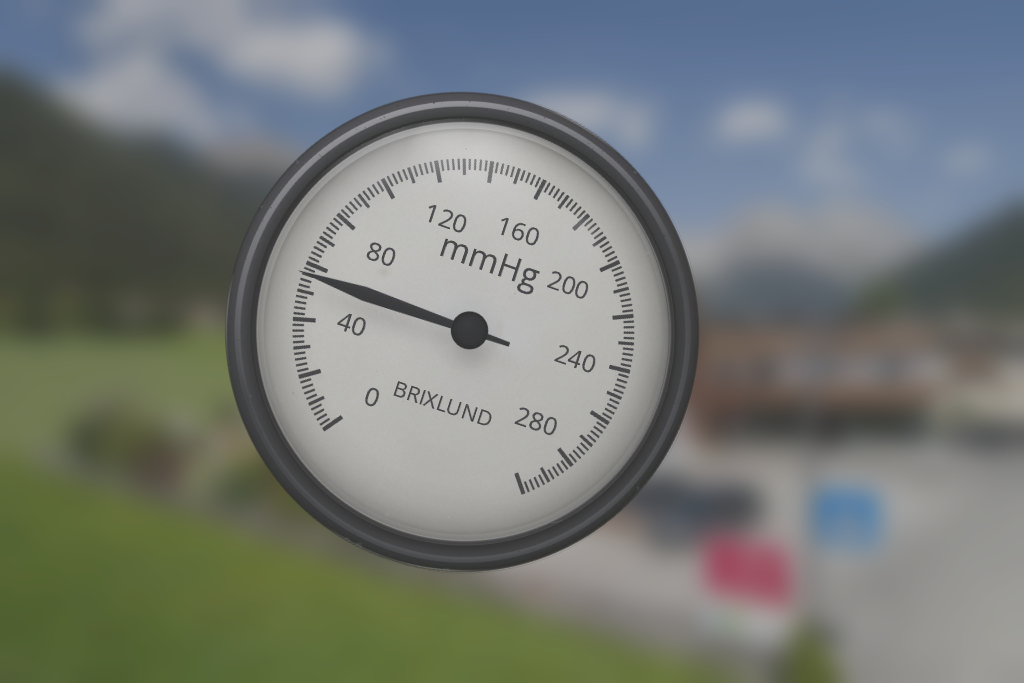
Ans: 56 (mmHg)
